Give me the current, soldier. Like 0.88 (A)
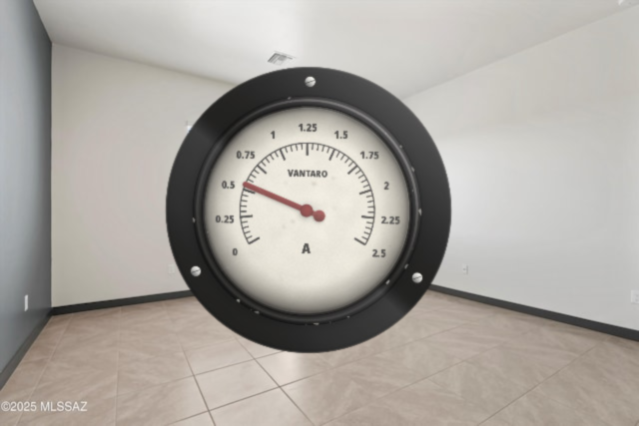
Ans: 0.55 (A)
